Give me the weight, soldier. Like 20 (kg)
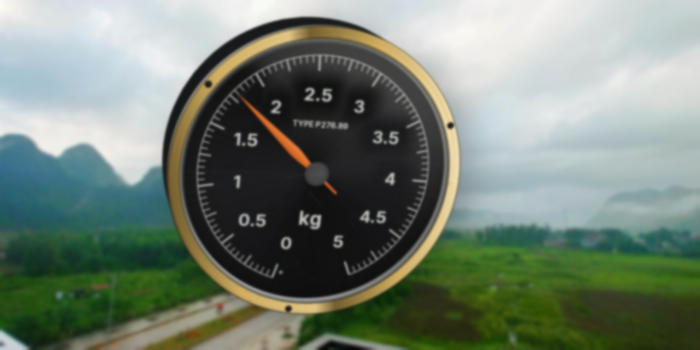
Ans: 1.8 (kg)
